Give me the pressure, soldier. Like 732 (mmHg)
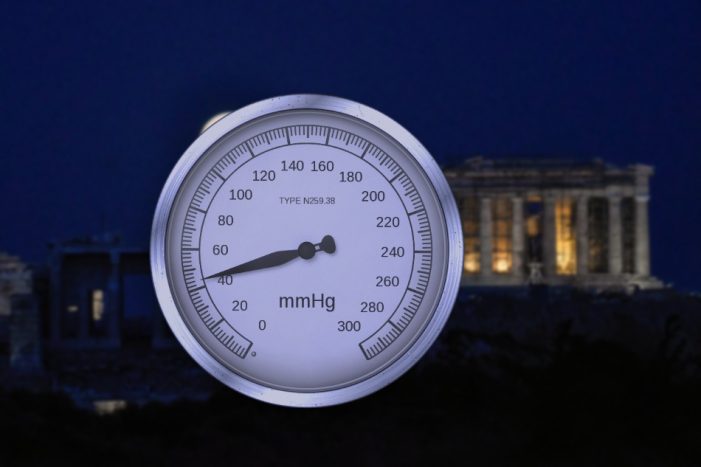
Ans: 44 (mmHg)
